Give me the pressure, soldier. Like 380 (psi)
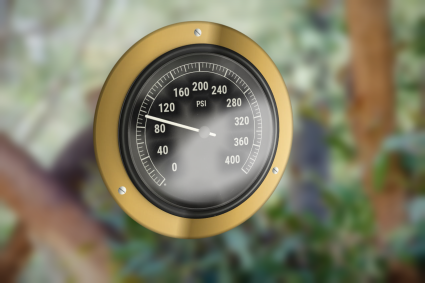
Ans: 95 (psi)
